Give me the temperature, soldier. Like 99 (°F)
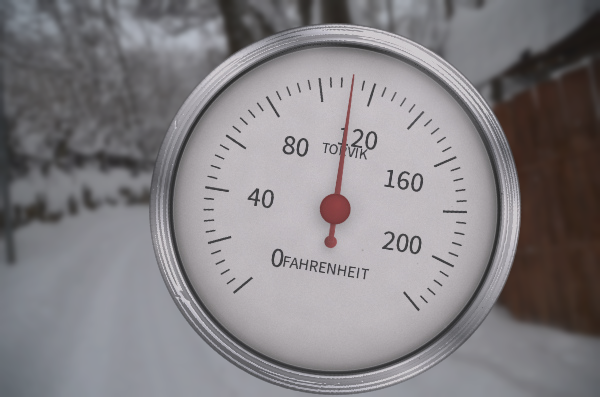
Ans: 112 (°F)
